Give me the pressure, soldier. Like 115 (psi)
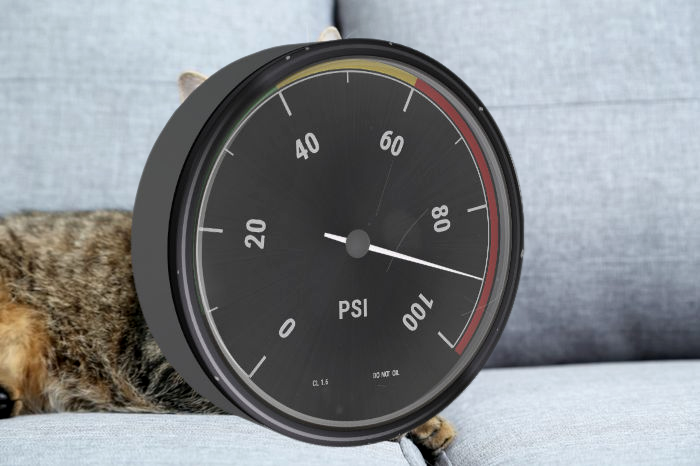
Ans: 90 (psi)
